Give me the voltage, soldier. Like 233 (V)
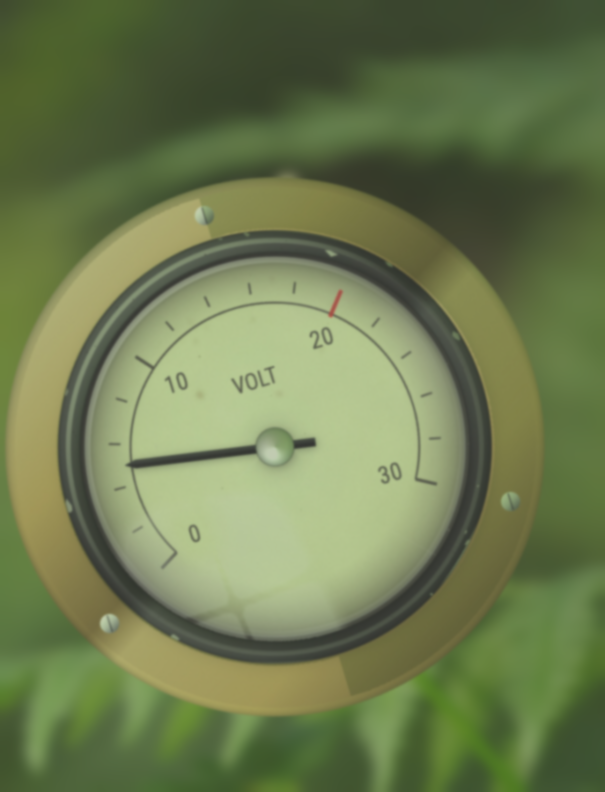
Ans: 5 (V)
